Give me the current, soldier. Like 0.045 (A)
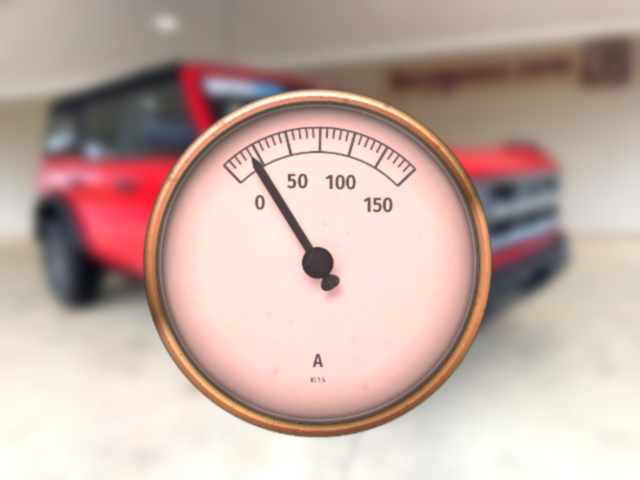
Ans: 20 (A)
